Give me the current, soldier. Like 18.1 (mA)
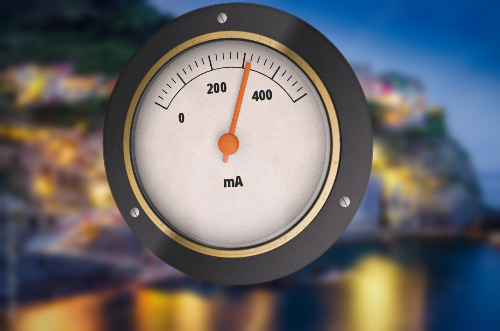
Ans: 320 (mA)
